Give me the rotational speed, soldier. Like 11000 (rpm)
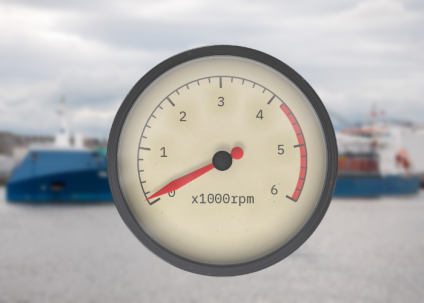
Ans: 100 (rpm)
